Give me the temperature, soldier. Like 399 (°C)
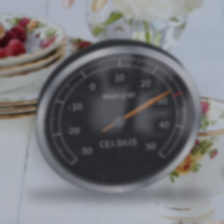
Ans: 27.5 (°C)
